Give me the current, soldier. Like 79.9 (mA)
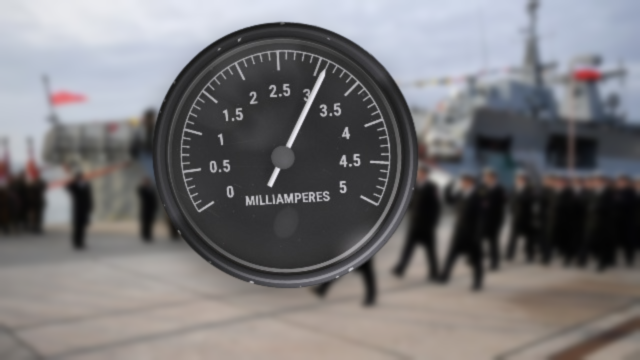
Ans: 3.1 (mA)
